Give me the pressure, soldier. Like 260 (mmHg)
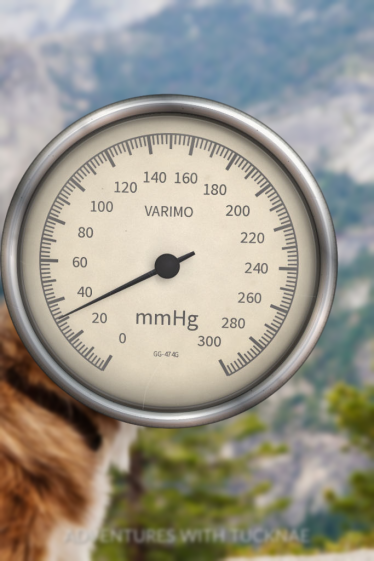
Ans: 32 (mmHg)
